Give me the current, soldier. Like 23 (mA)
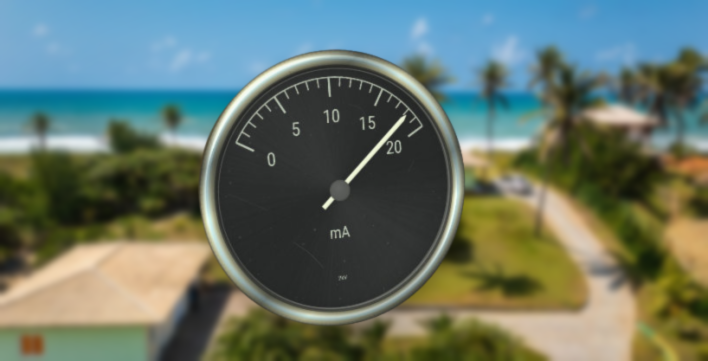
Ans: 18 (mA)
